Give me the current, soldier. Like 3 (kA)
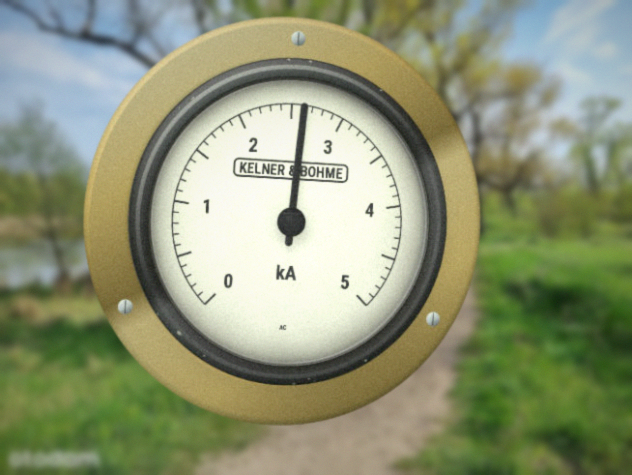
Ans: 2.6 (kA)
